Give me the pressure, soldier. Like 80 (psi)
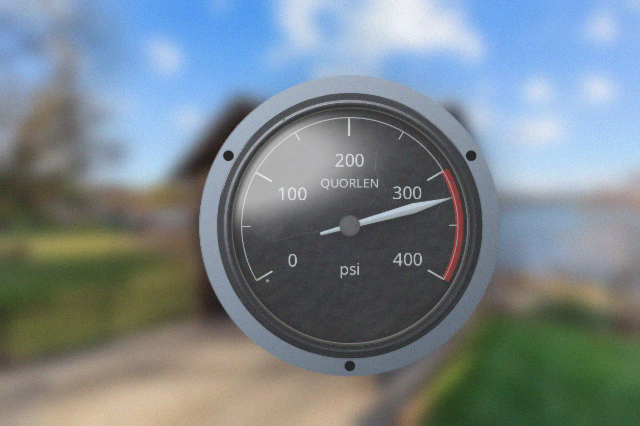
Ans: 325 (psi)
